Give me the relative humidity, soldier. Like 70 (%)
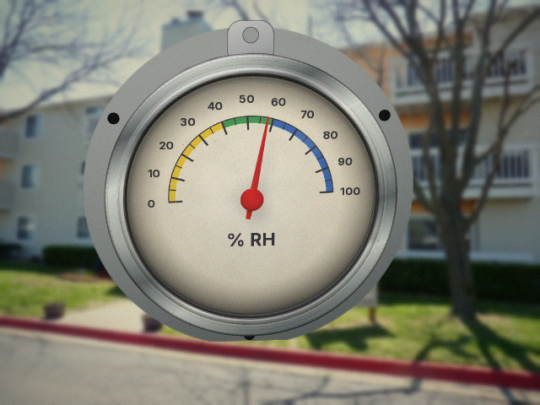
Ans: 57.5 (%)
